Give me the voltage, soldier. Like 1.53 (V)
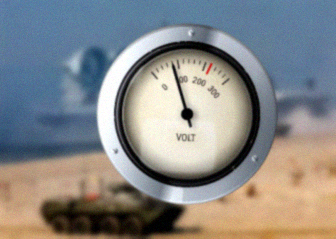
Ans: 80 (V)
